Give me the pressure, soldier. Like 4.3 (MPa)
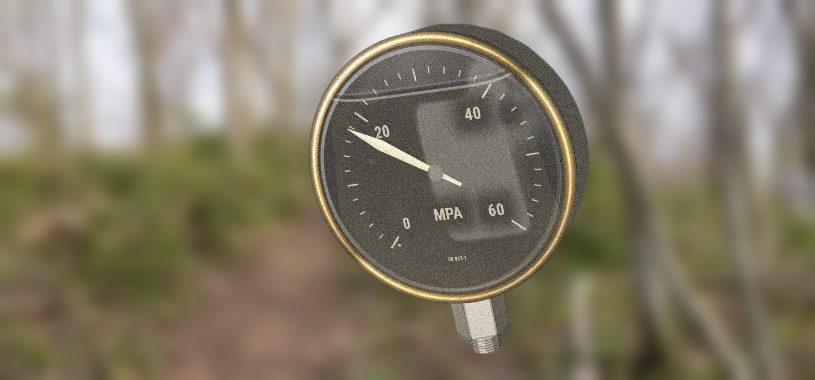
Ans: 18 (MPa)
